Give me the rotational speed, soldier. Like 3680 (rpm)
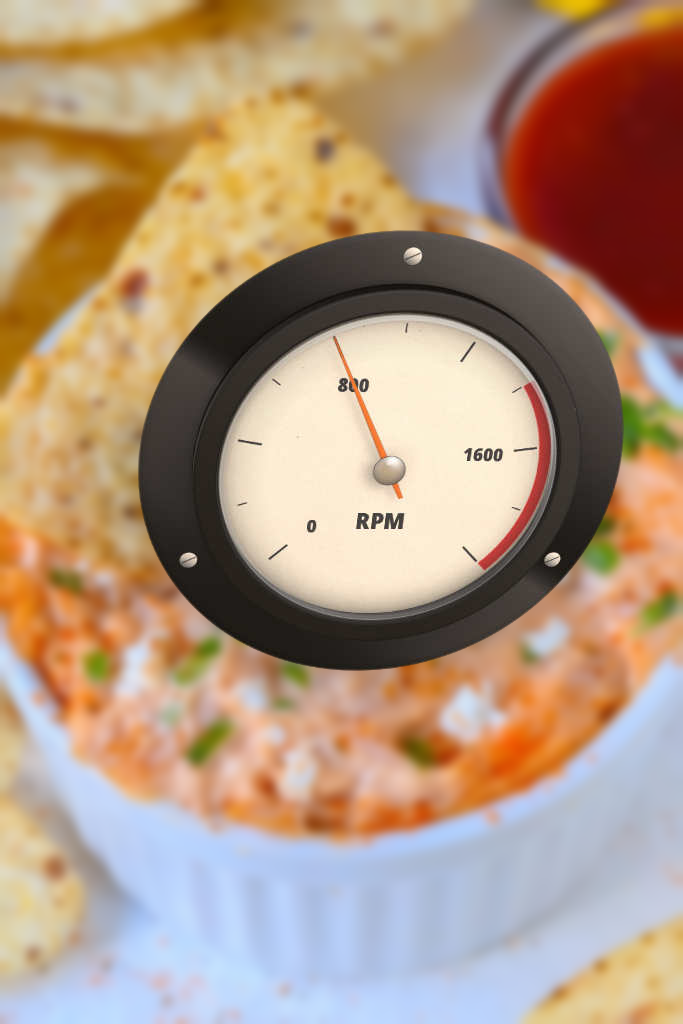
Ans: 800 (rpm)
